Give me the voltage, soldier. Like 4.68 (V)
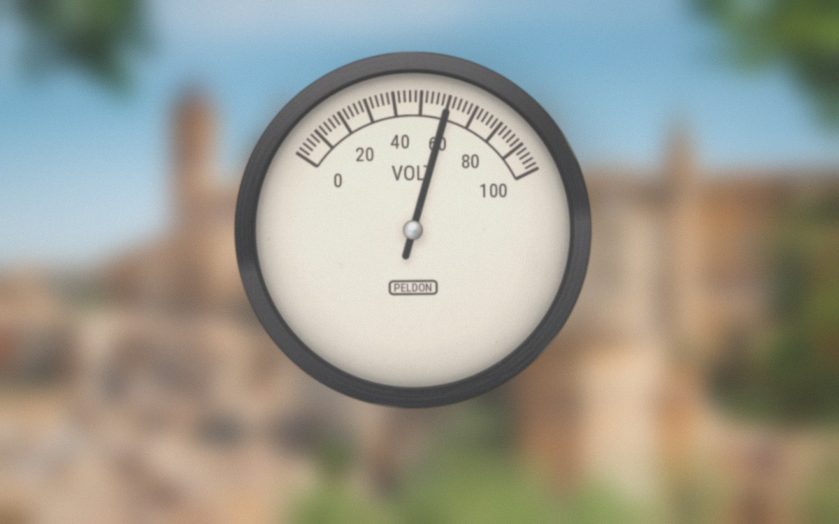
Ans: 60 (V)
